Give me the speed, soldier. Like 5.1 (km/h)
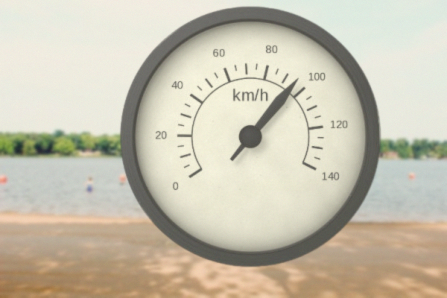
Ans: 95 (km/h)
